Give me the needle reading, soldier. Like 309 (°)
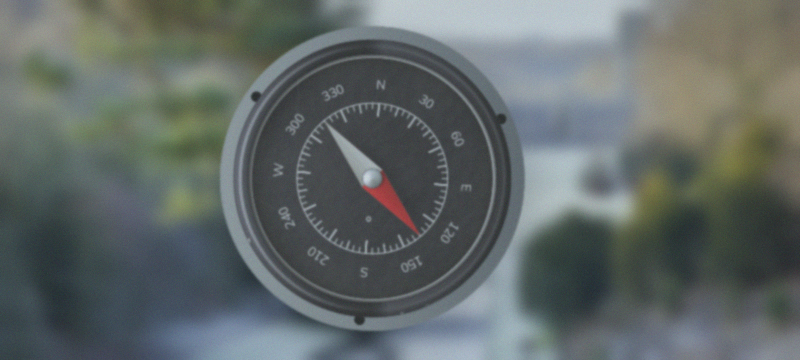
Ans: 135 (°)
